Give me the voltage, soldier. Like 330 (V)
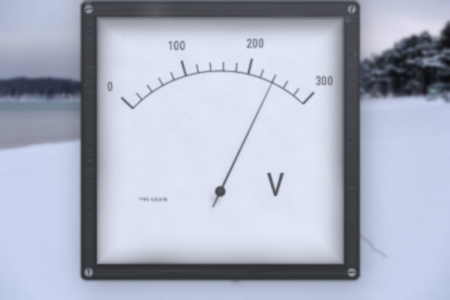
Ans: 240 (V)
